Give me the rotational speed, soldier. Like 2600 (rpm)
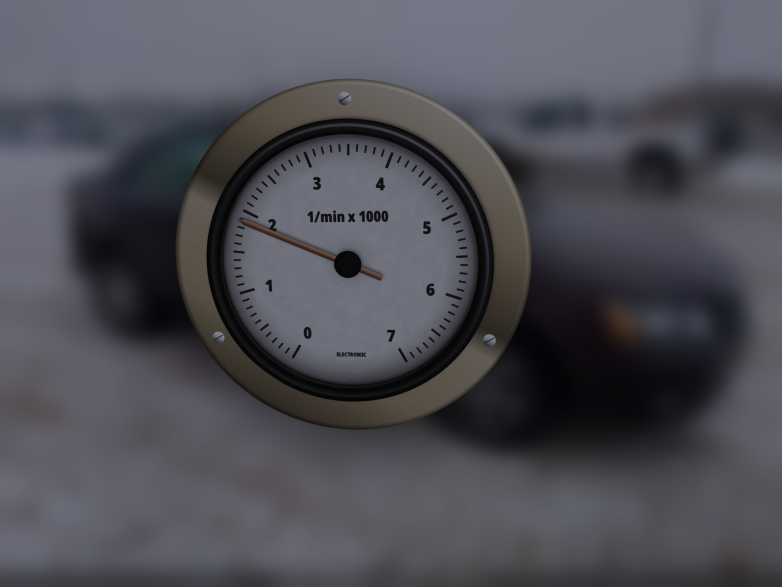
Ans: 1900 (rpm)
